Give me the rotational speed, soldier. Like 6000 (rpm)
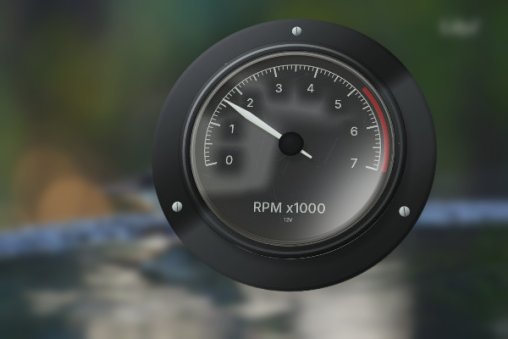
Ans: 1600 (rpm)
